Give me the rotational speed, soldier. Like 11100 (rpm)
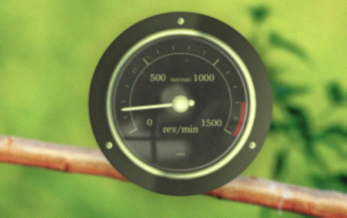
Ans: 150 (rpm)
